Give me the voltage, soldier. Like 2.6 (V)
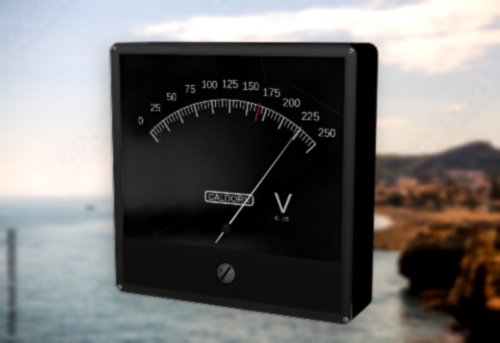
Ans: 225 (V)
